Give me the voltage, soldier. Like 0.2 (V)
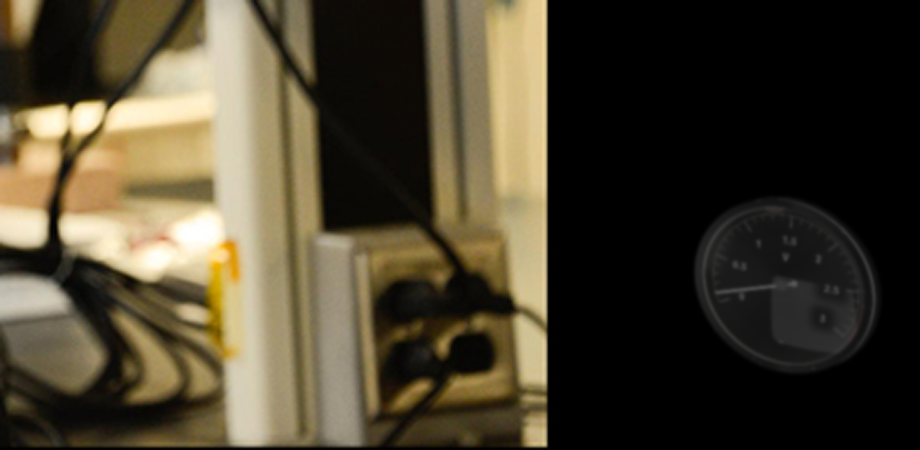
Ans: 0.1 (V)
